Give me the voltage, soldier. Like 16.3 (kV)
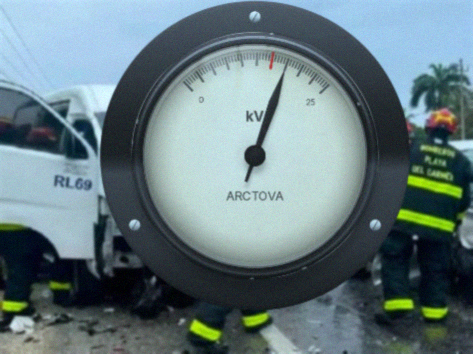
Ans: 17.5 (kV)
